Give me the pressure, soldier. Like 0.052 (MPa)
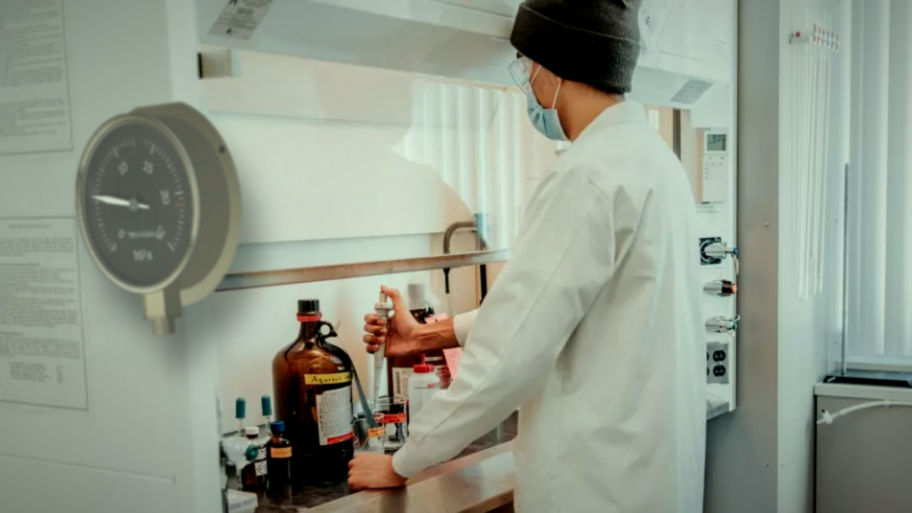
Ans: 5 (MPa)
